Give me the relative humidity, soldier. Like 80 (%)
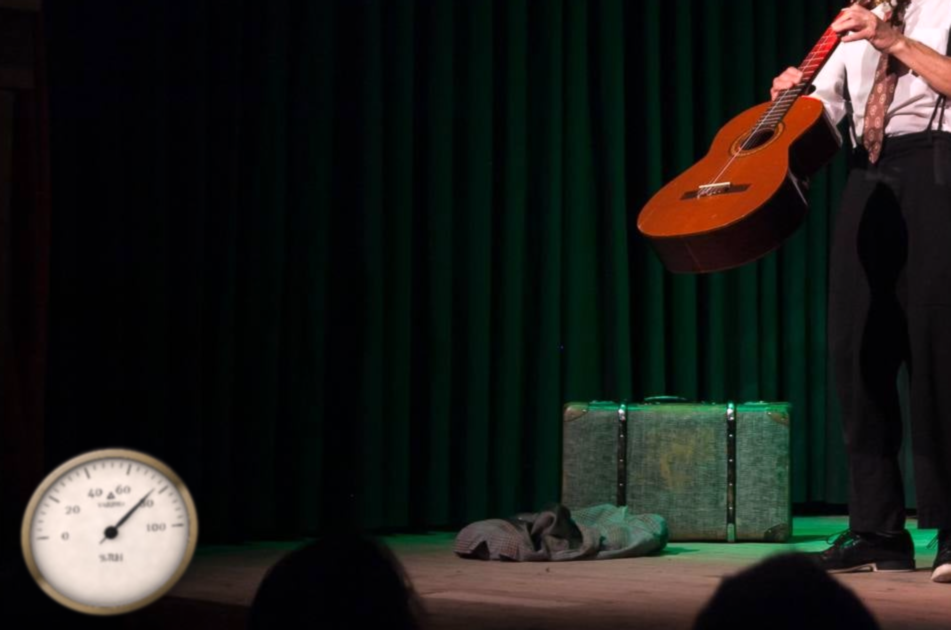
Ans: 76 (%)
